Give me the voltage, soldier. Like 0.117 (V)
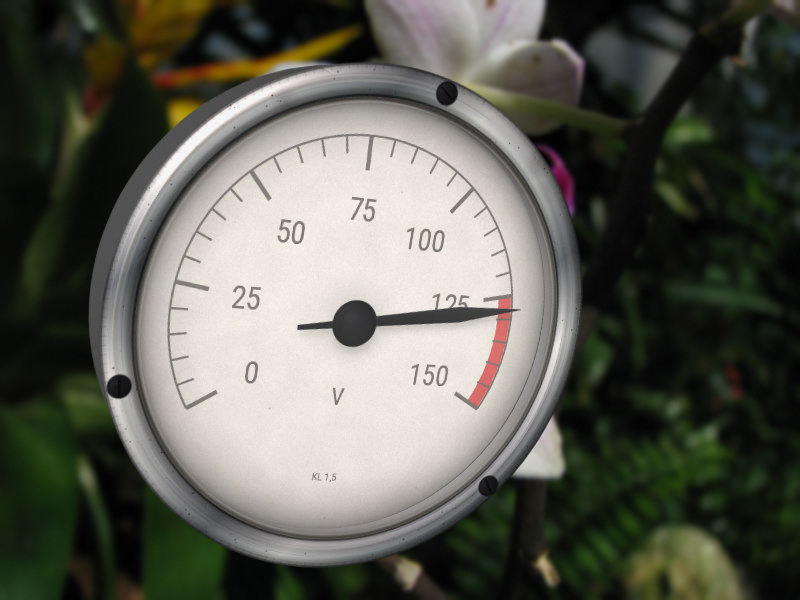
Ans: 127.5 (V)
